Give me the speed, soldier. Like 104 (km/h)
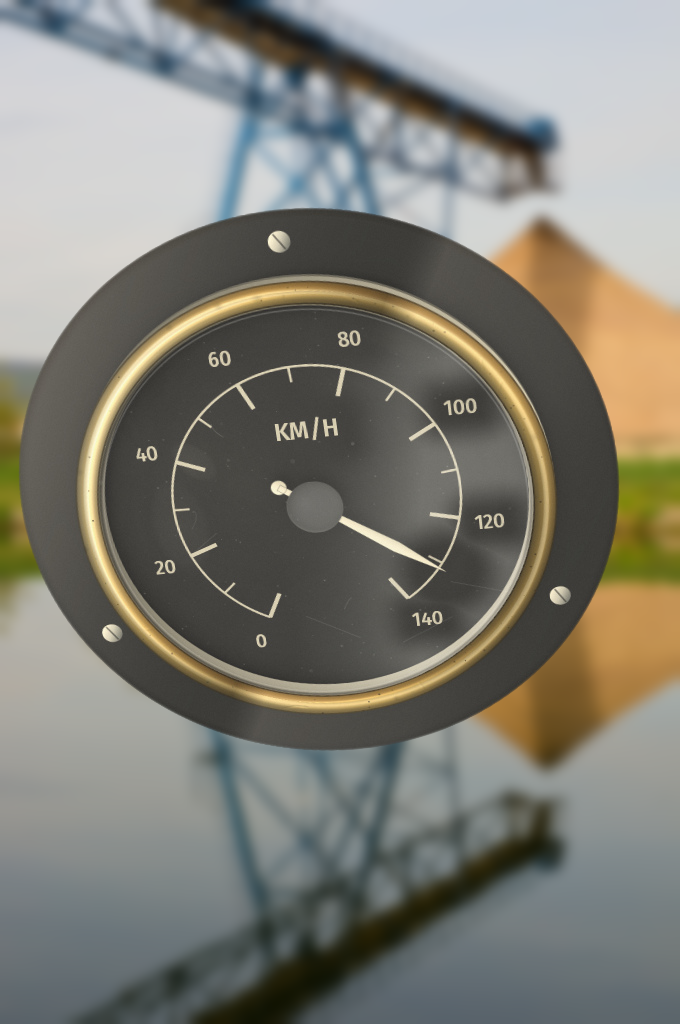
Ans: 130 (km/h)
